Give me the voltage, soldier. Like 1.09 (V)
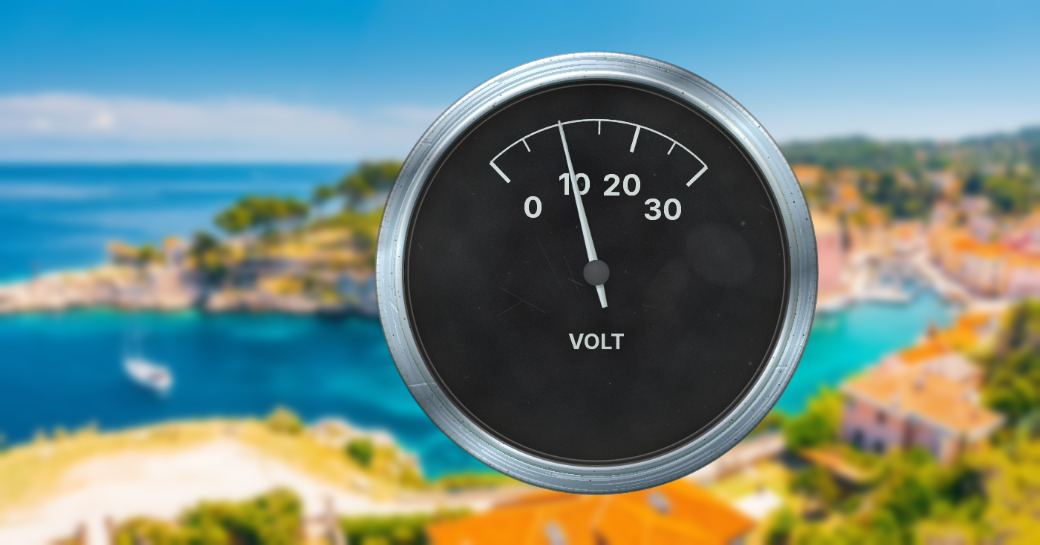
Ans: 10 (V)
